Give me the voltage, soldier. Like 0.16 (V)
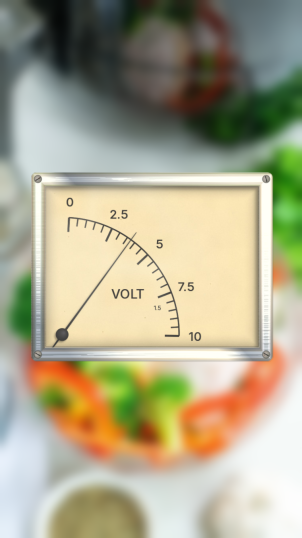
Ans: 3.75 (V)
